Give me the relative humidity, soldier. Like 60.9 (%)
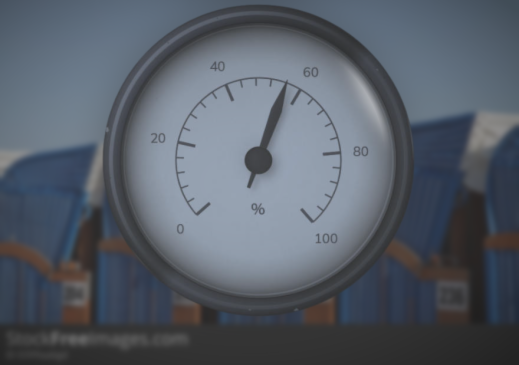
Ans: 56 (%)
